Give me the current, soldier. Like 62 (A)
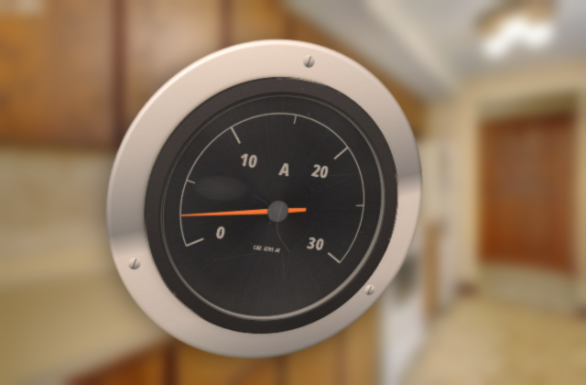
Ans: 2.5 (A)
